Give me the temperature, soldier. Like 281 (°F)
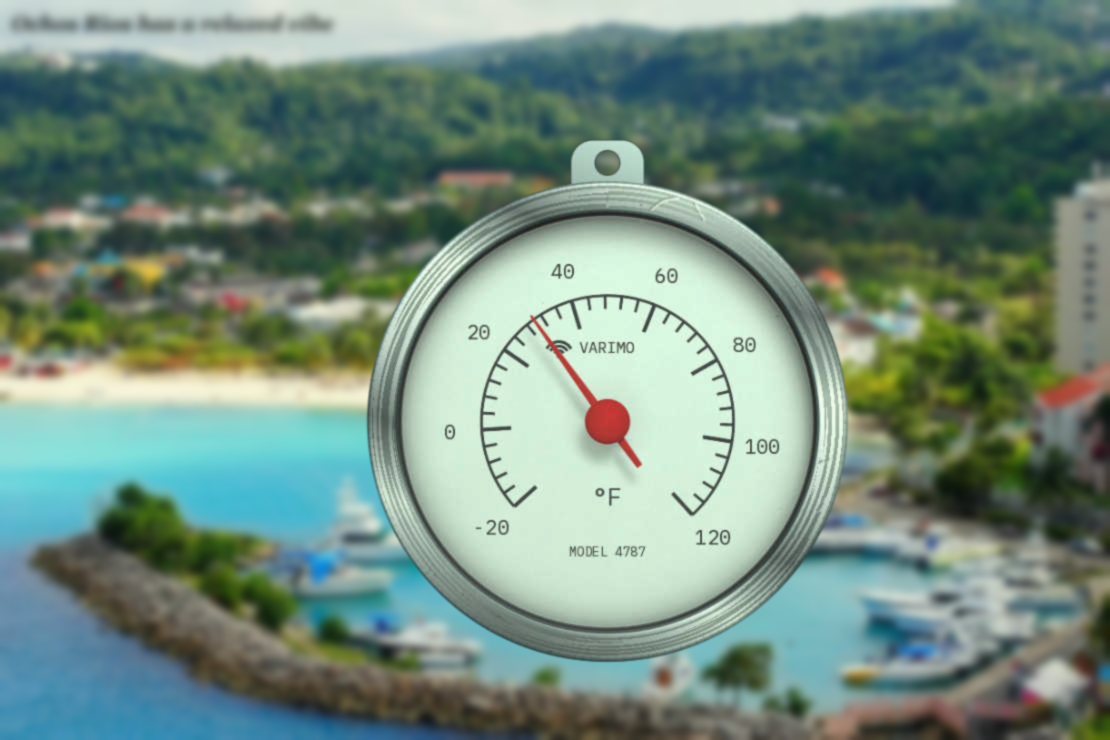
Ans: 30 (°F)
